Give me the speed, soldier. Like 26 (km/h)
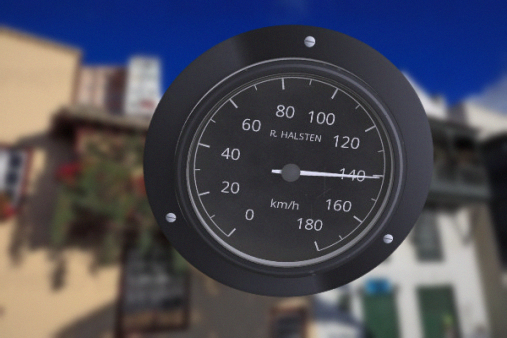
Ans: 140 (km/h)
